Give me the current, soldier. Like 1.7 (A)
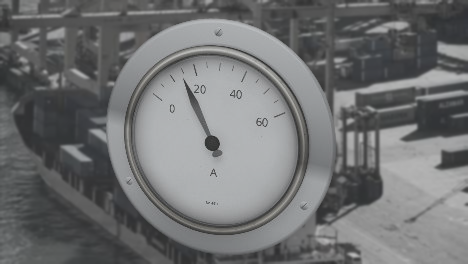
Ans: 15 (A)
